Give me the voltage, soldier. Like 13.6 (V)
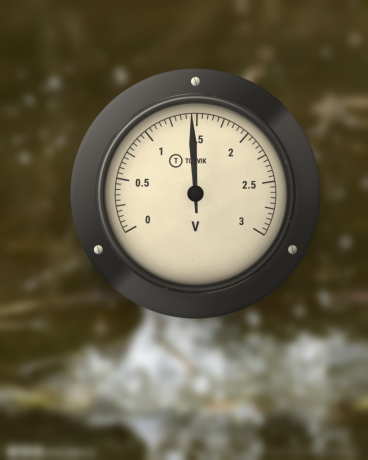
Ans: 1.45 (V)
